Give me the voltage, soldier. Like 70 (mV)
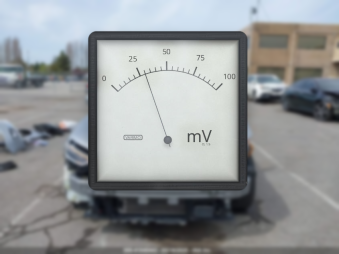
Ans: 30 (mV)
